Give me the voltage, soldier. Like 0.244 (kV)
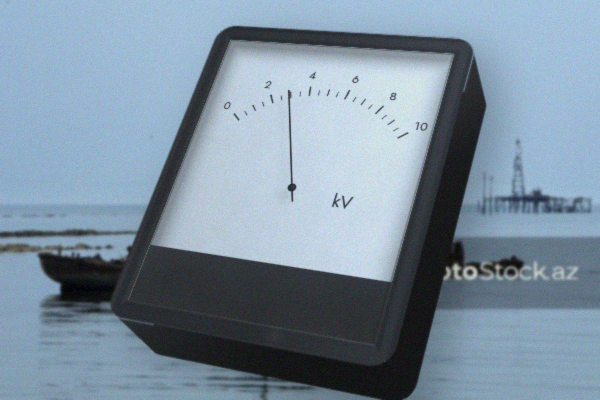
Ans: 3 (kV)
